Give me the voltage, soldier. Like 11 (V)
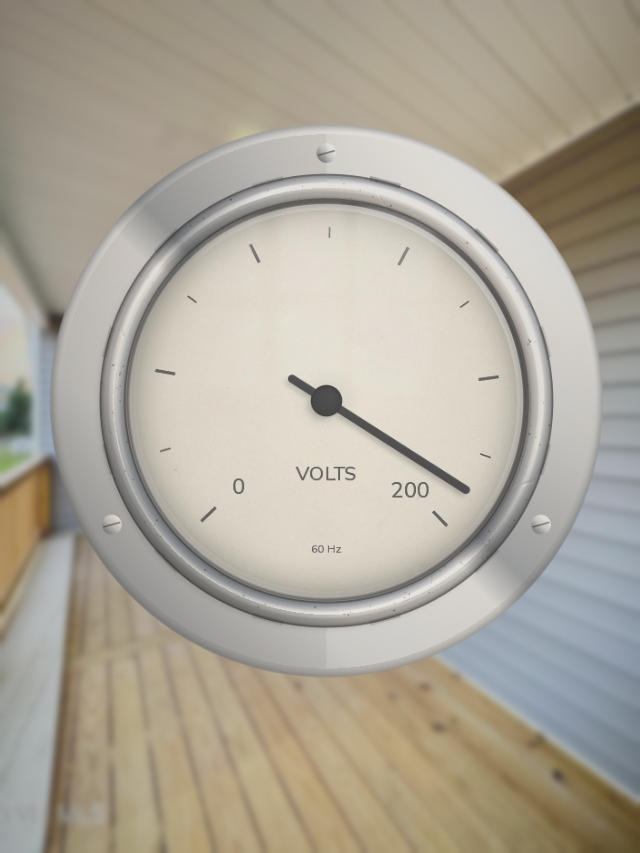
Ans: 190 (V)
